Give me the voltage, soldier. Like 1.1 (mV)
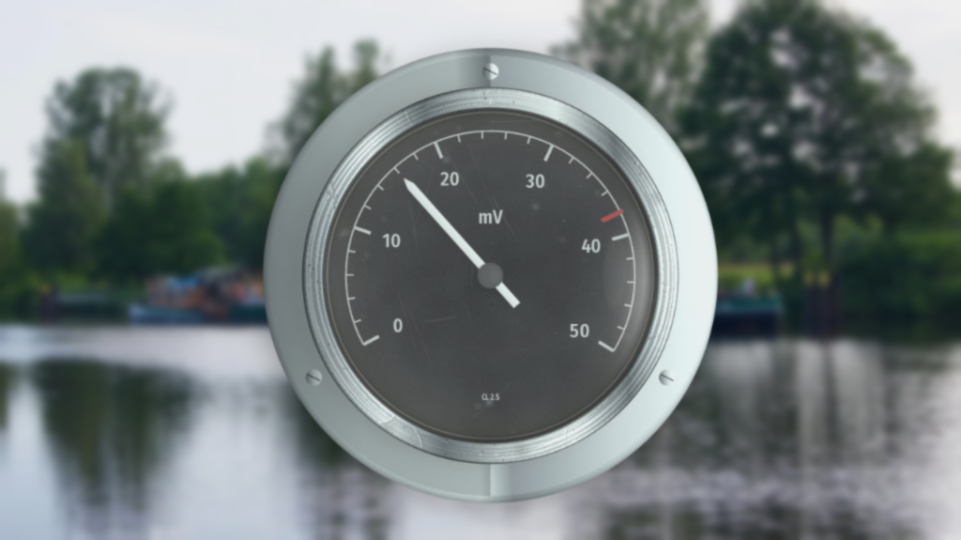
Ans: 16 (mV)
